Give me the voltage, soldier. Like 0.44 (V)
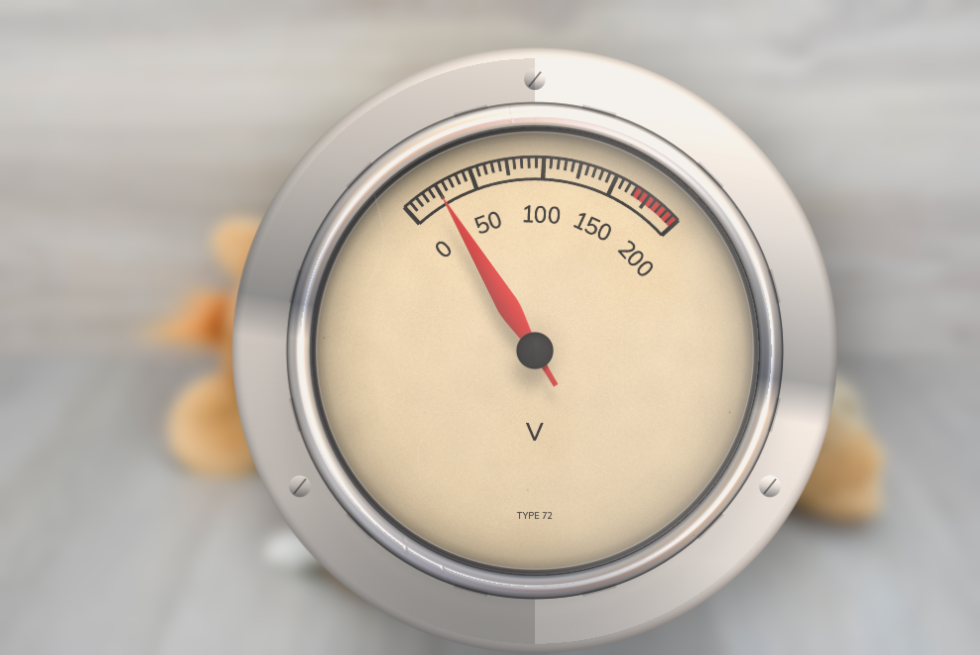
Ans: 25 (V)
